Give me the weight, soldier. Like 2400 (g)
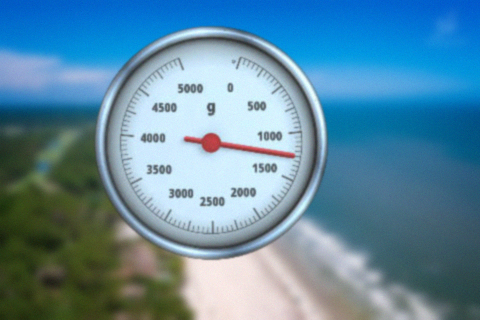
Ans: 1250 (g)
